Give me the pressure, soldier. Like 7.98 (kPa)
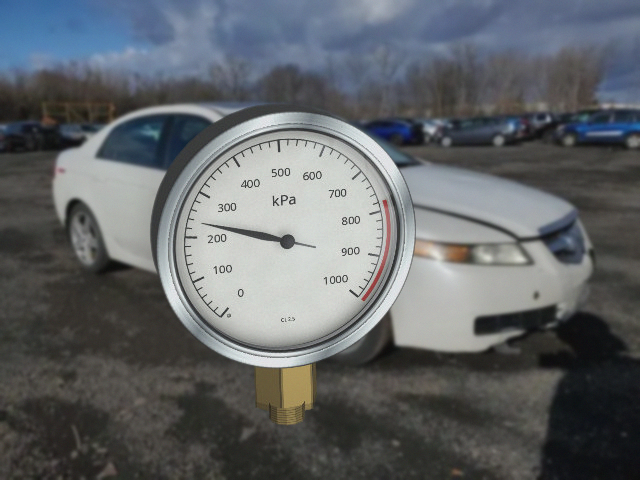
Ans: 240 (kPa)
